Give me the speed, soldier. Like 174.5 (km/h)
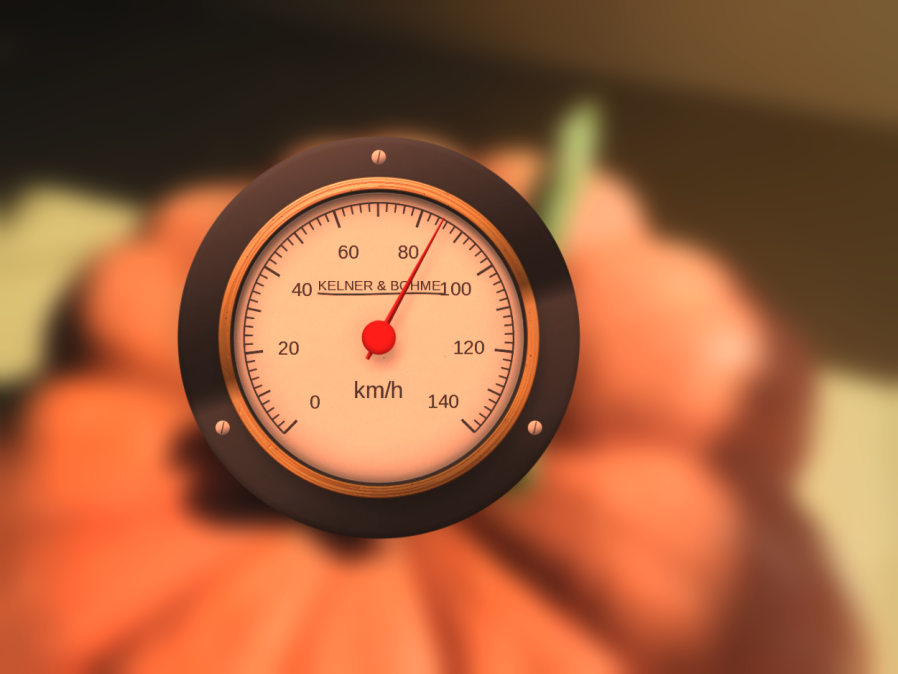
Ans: 85 (km/h)
